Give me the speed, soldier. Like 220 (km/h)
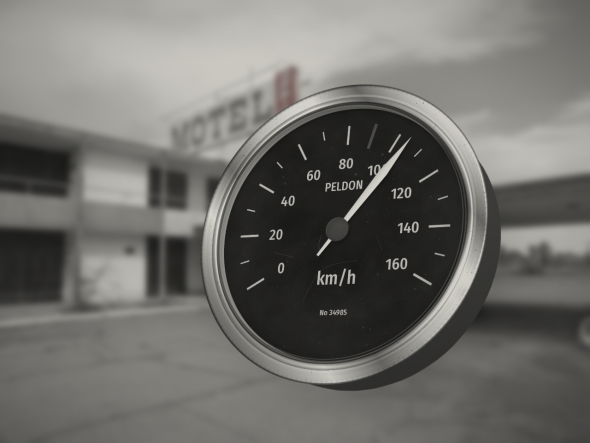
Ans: 105 (km/h)
